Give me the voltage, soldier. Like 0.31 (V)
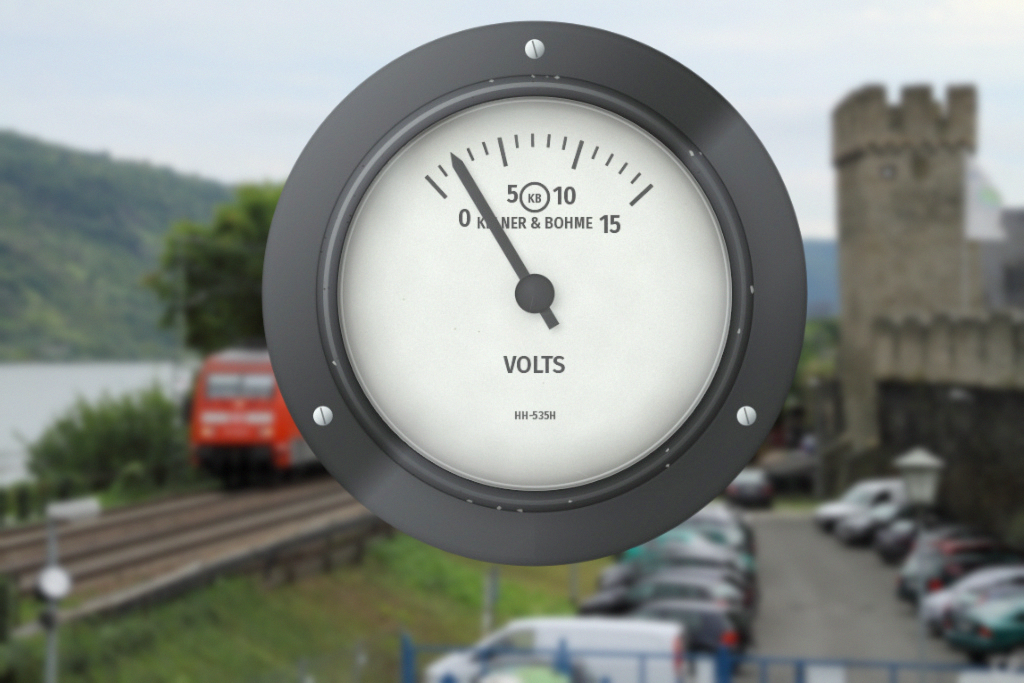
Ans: 2 (V)
